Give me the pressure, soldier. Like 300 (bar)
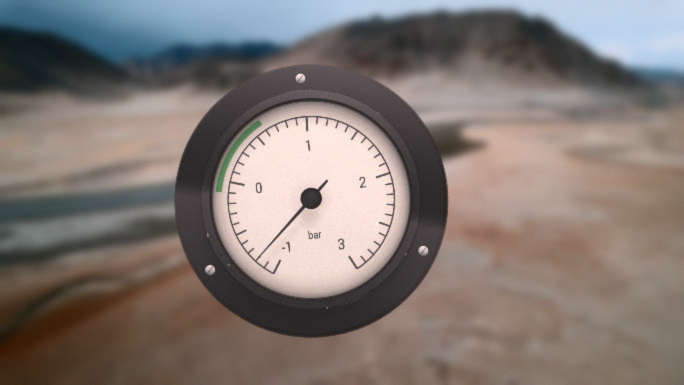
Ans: -0.8 (bar)
